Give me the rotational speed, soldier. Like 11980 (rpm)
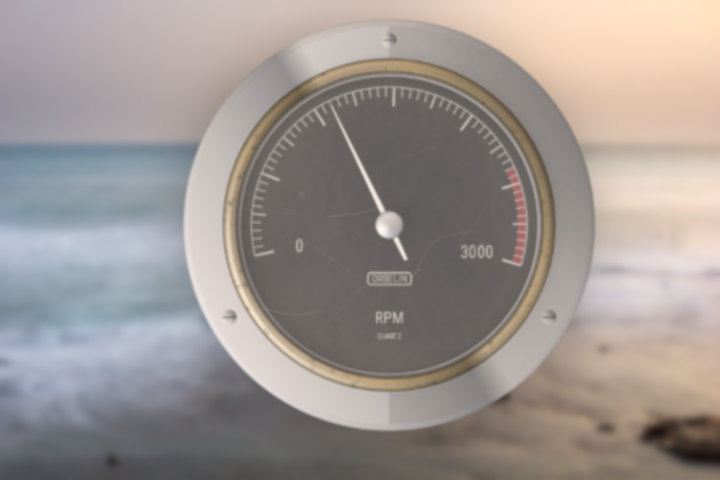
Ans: 1100 (rpm)
